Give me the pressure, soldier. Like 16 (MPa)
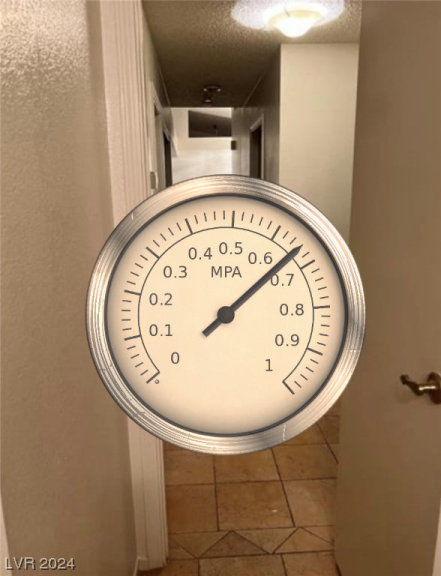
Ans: 0.66 (MPa)
